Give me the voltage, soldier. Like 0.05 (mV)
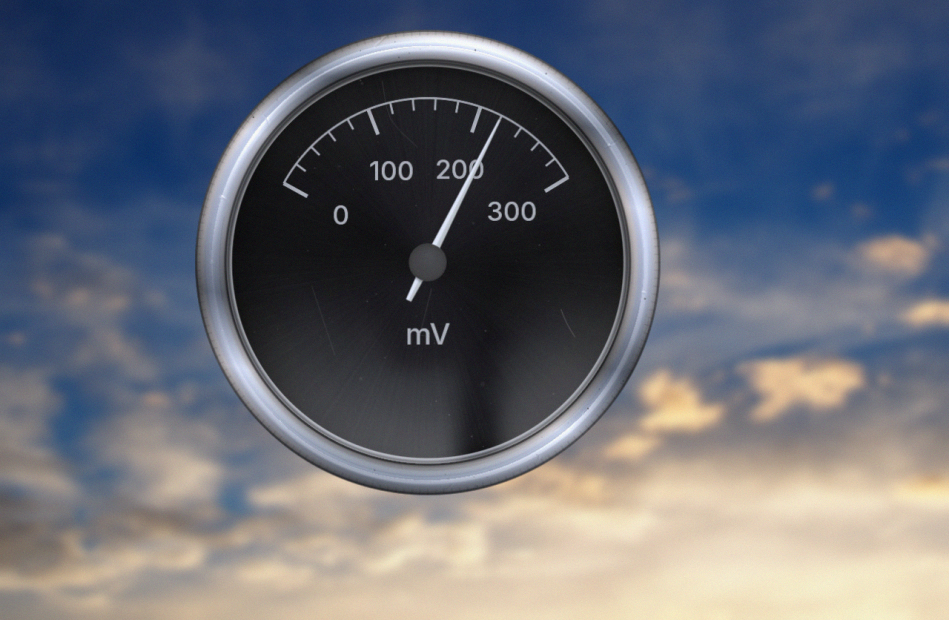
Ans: 220 (mV)
